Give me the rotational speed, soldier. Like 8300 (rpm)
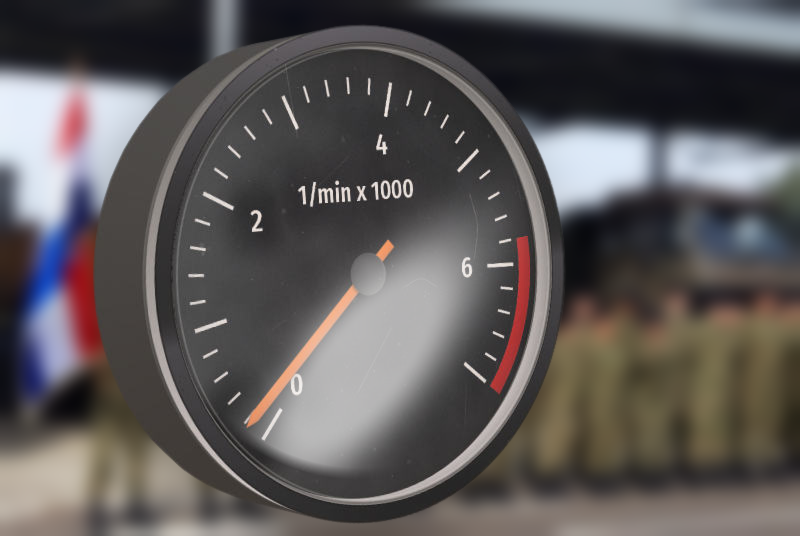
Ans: 200 (rpm)
